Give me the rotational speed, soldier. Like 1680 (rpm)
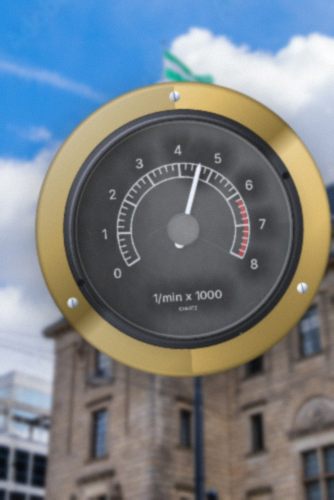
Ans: 4600 (rpm)
